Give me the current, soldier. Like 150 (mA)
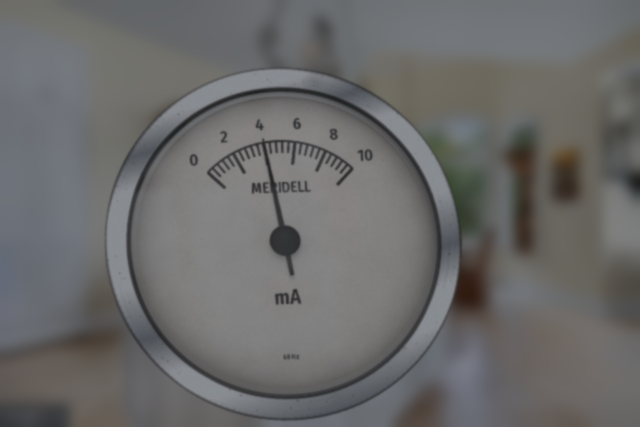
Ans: 4 (mA)
